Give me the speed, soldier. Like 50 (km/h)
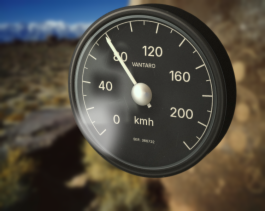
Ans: 80 (km/h)
